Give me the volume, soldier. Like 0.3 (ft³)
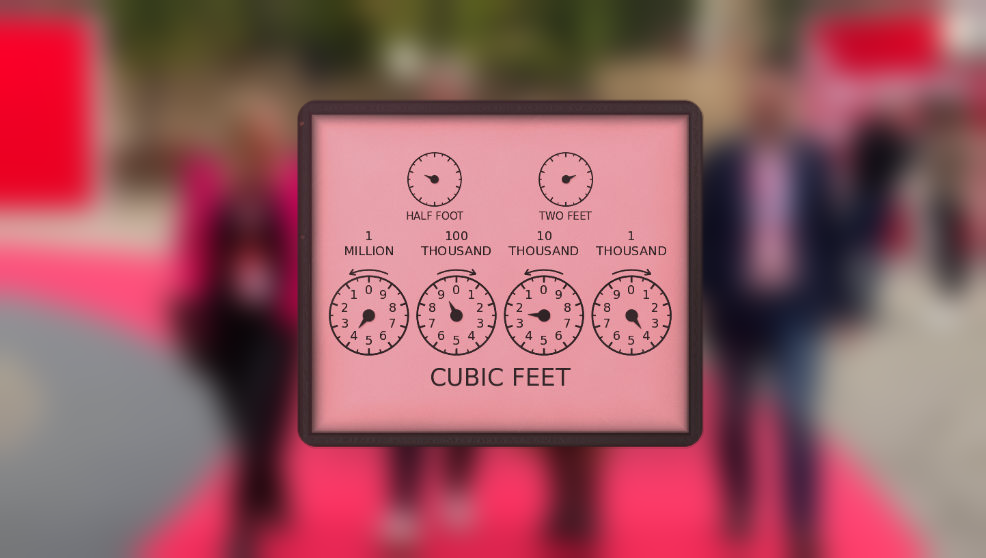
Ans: 392400 (ft³)
